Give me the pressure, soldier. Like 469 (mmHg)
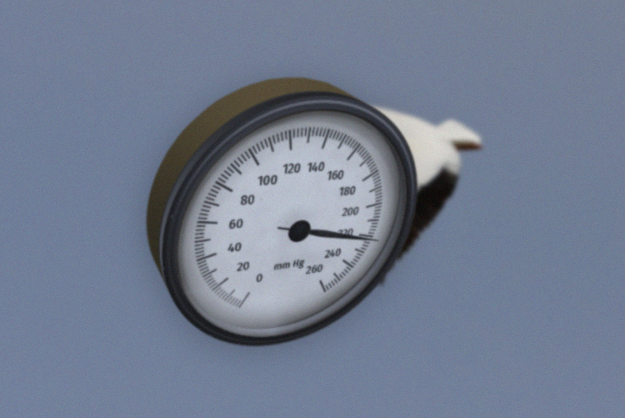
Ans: 220 (mmHg)
